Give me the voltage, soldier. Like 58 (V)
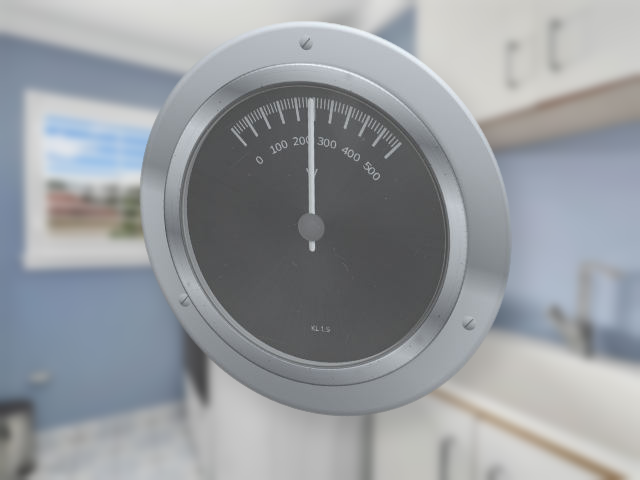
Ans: 250 (V)
